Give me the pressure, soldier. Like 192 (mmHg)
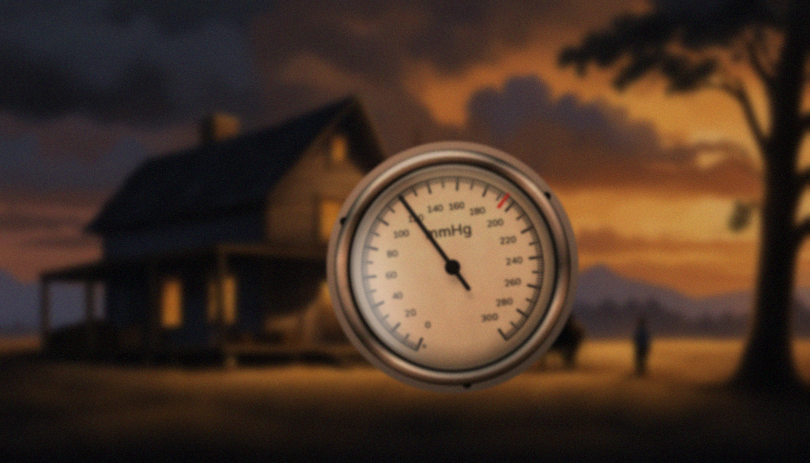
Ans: 120 (mmHg)
